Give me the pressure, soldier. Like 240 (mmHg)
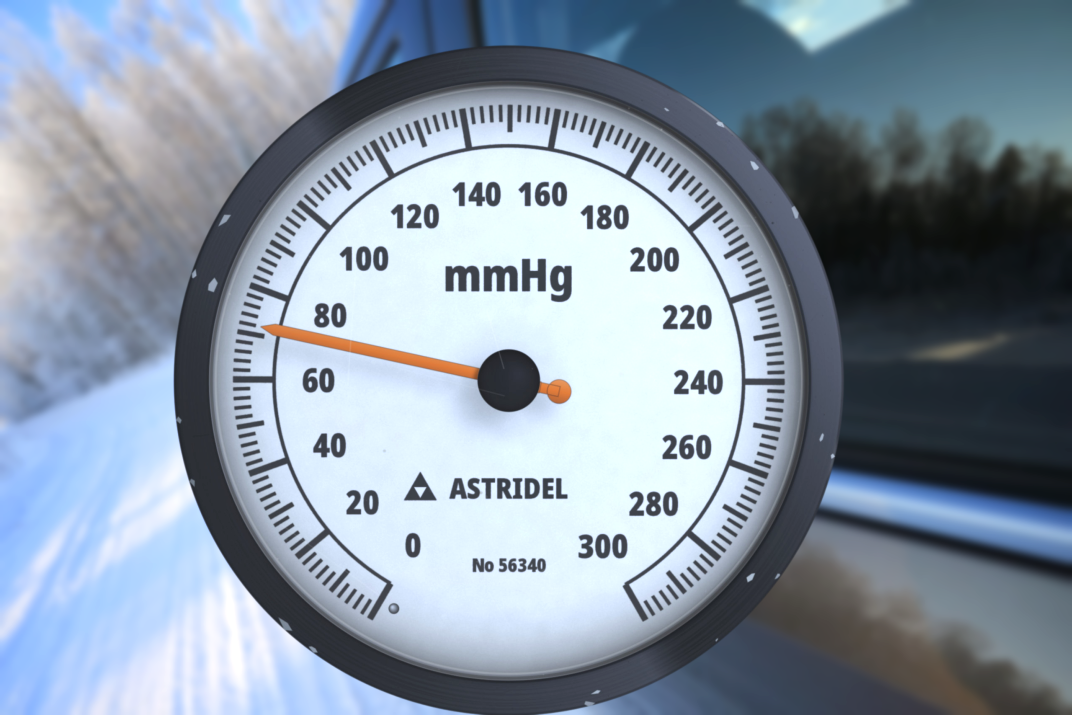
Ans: 72 (mmHg)
